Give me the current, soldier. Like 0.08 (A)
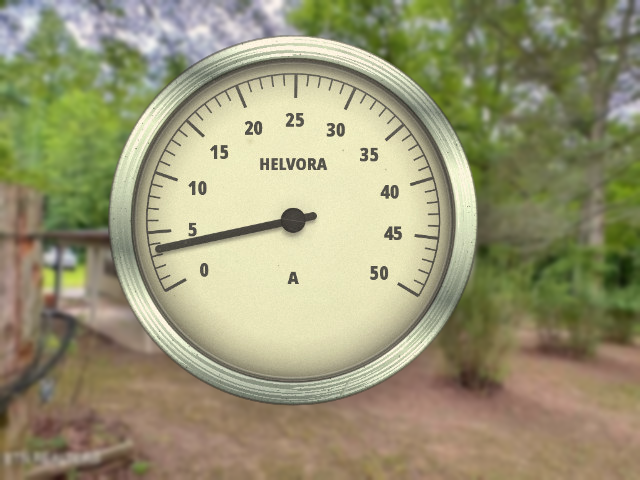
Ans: 3.5 (A)
